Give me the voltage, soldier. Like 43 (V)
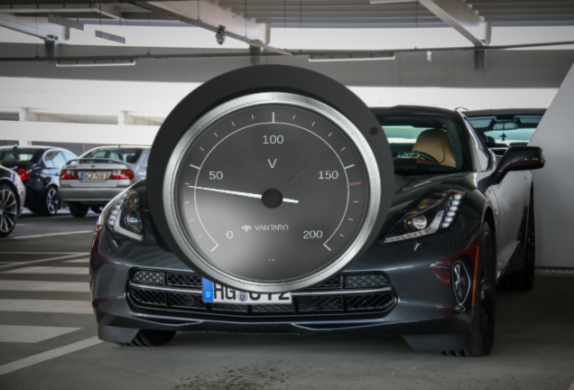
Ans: 40 (V)
